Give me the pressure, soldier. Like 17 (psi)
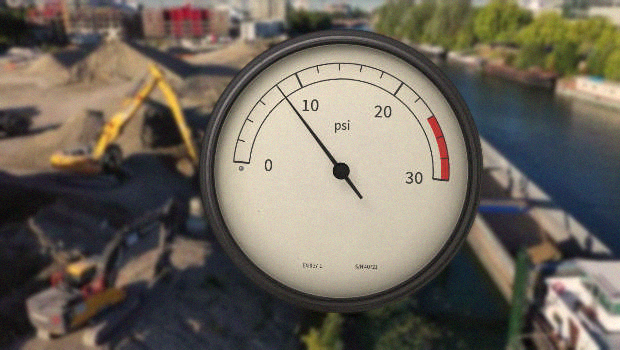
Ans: 8 (psi)
